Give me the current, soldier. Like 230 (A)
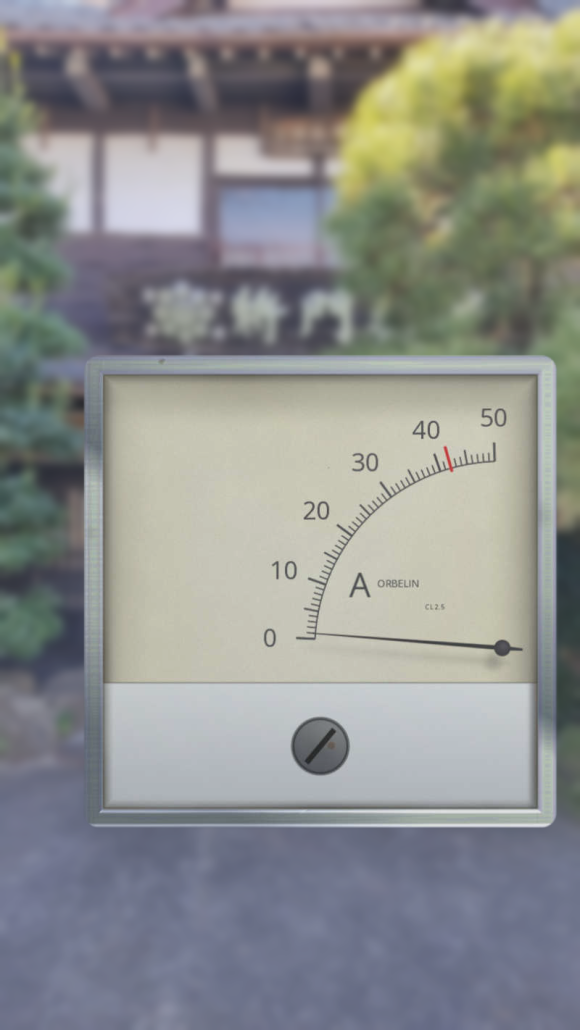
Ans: 1 (A)
